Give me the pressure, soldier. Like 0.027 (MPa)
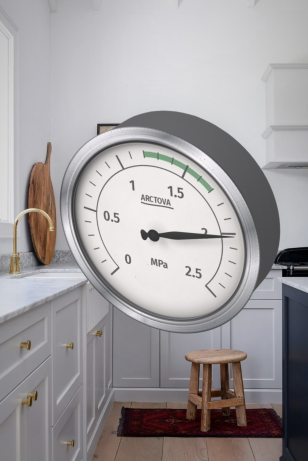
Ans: 2 (MPa)
